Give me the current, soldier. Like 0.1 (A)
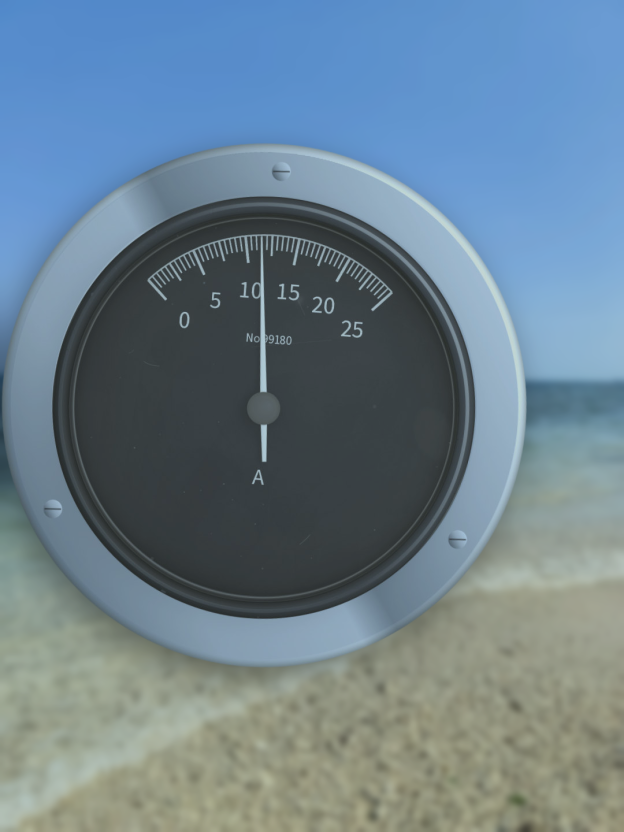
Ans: 11.5 (A)
